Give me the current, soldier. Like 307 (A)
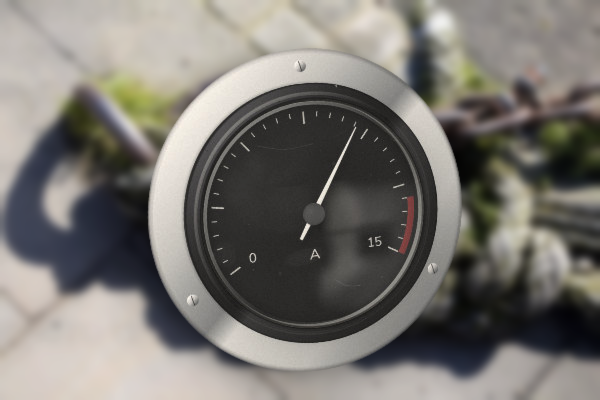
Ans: 9.5 (A)
